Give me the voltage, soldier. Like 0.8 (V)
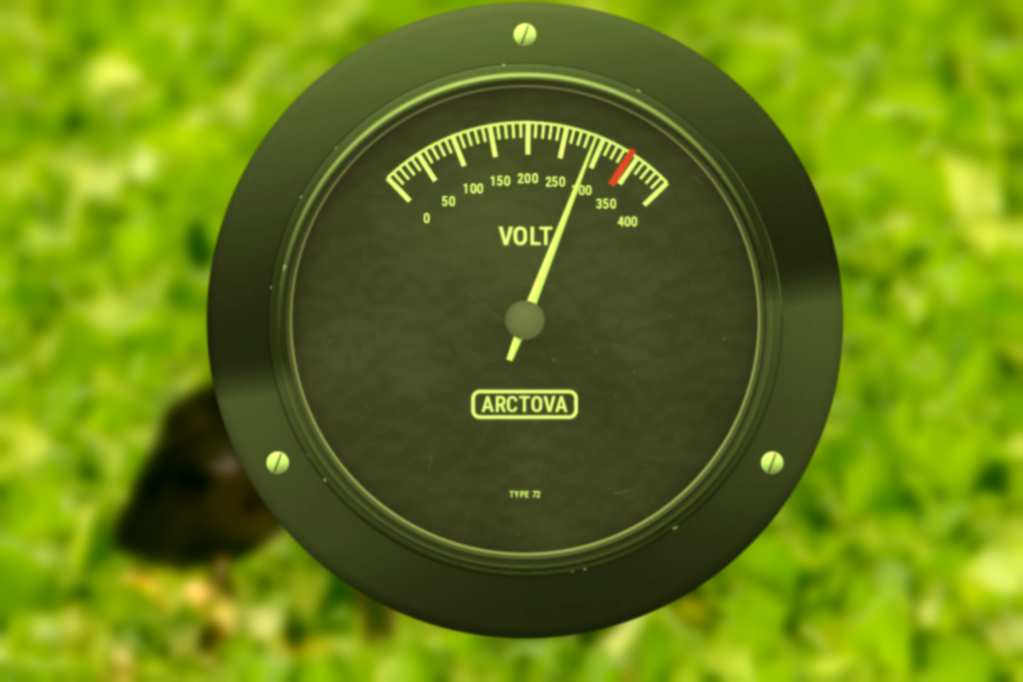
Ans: 290 (V)
